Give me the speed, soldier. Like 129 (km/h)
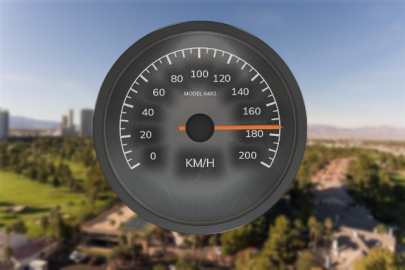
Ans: 175 (km/h)
